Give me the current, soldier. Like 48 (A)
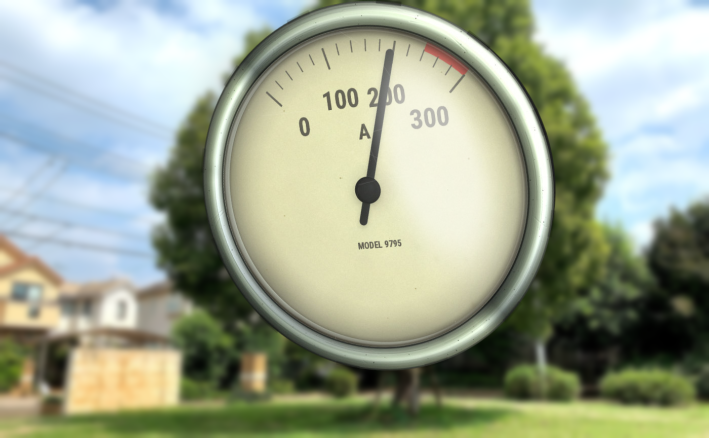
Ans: 200 (A)
